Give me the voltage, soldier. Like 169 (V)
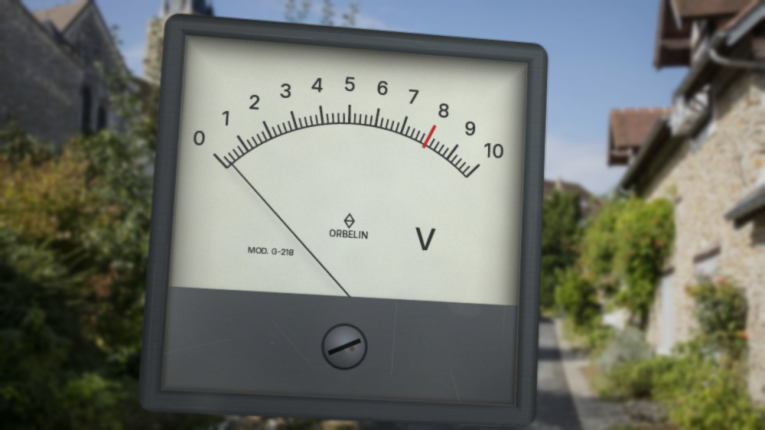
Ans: 0.2 (V)
